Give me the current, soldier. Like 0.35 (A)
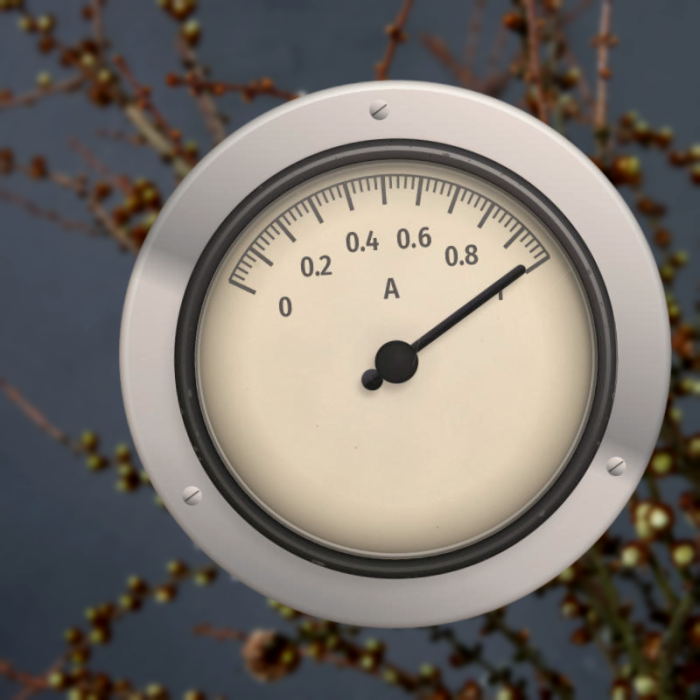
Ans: 0.98 (A)
